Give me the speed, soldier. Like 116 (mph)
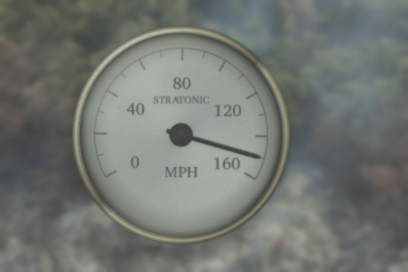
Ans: 150 (mph)
